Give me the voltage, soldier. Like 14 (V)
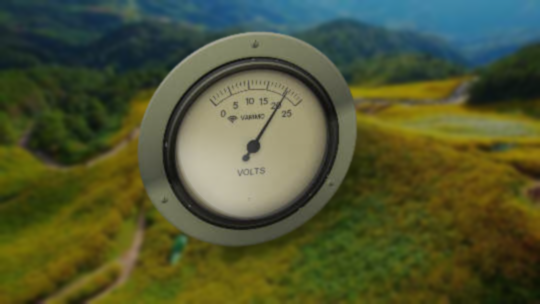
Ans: 20 (V)
